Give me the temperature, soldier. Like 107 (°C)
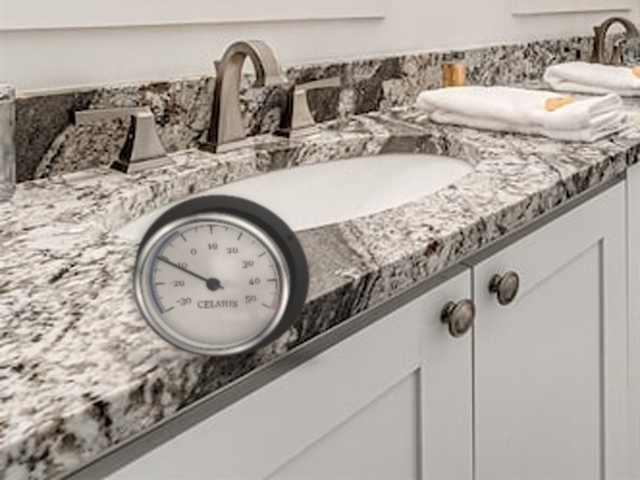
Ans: -10 (°C)
